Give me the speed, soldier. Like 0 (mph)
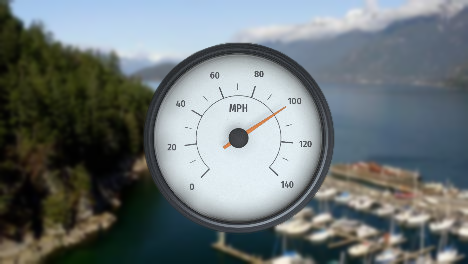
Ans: 100 (mph)
